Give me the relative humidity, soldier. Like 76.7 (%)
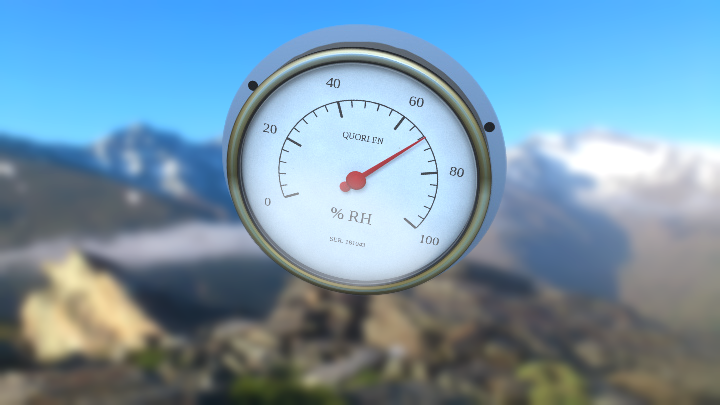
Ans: 68 (%)
